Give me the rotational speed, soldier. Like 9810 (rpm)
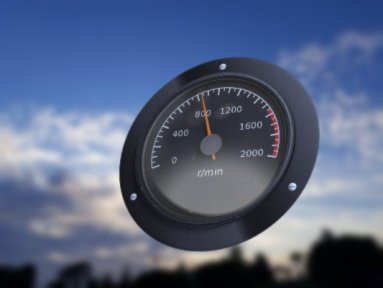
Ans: 850 (rpm)
